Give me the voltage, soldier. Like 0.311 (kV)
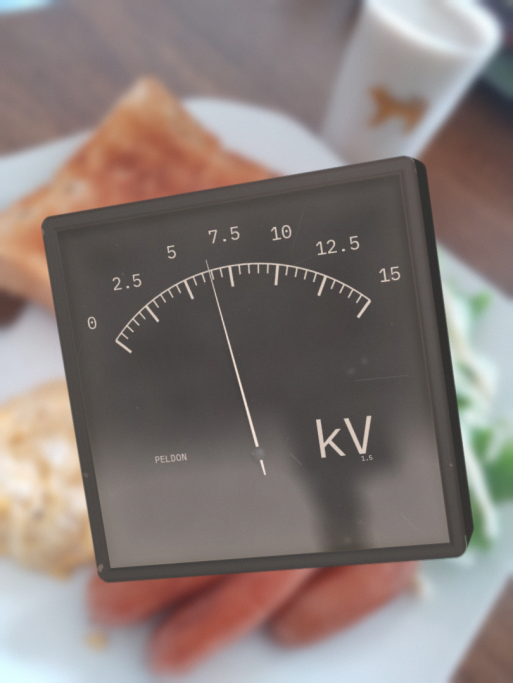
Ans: 6.5 (kV)
